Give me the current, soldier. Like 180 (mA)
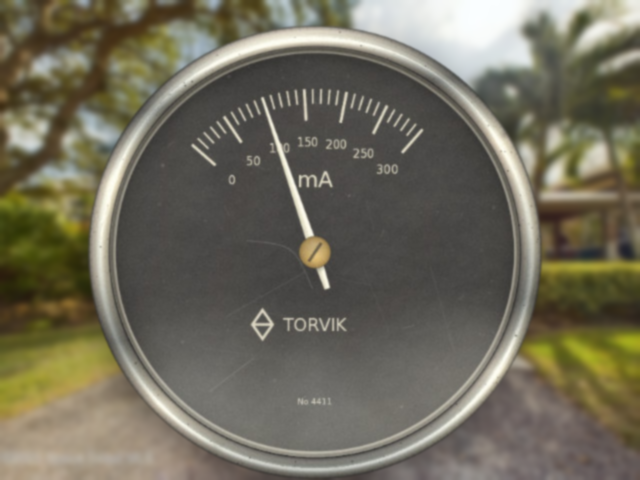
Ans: 100 (mA)
